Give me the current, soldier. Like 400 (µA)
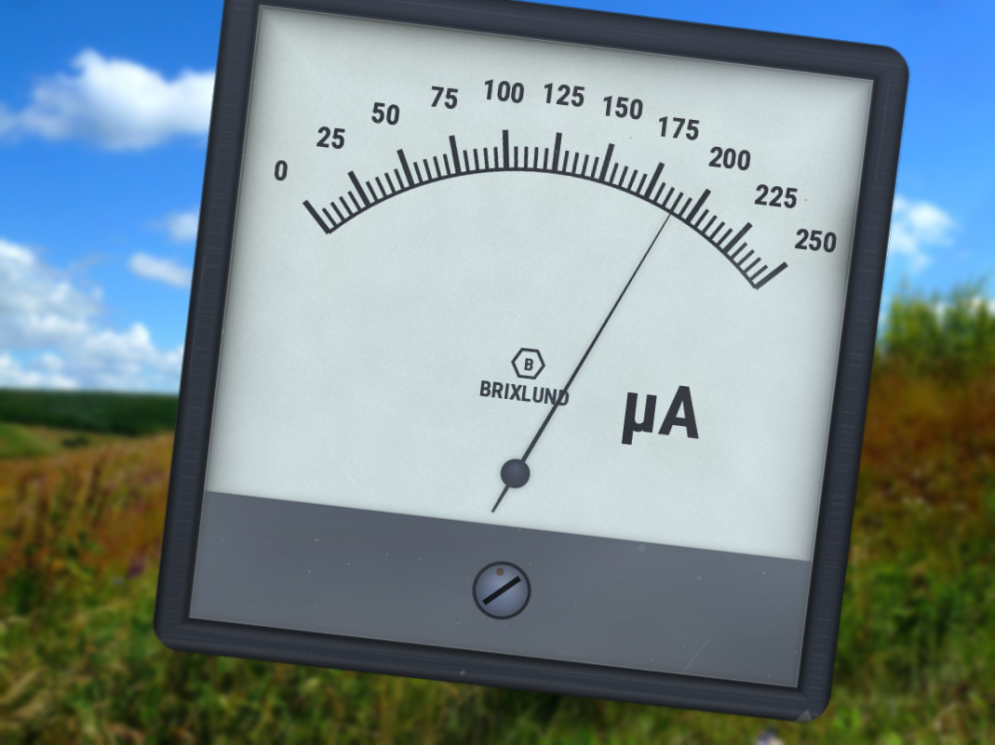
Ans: 190 (µA)
